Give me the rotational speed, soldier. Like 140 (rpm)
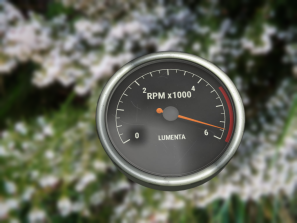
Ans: 5750 (rpm)
